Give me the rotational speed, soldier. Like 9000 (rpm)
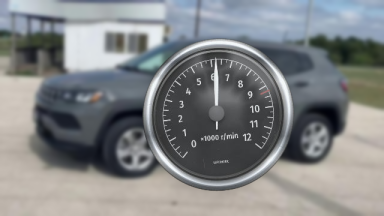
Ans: 6250 (rpm)
